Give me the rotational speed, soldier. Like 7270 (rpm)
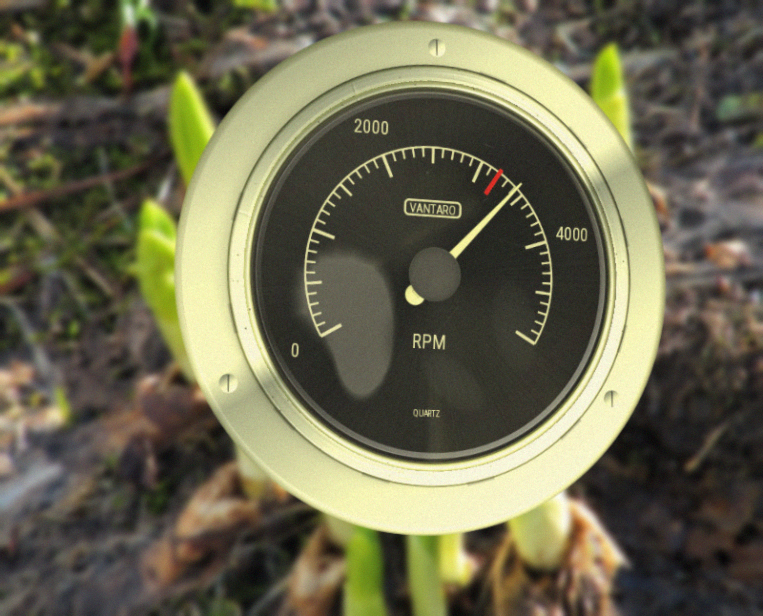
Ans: 3400 (rpm)
